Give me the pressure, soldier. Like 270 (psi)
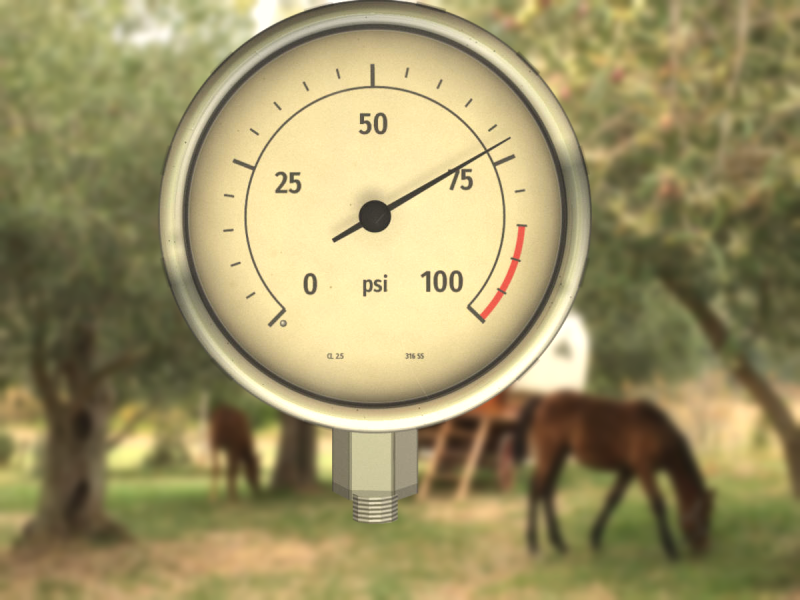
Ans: 72.5 (psi)
